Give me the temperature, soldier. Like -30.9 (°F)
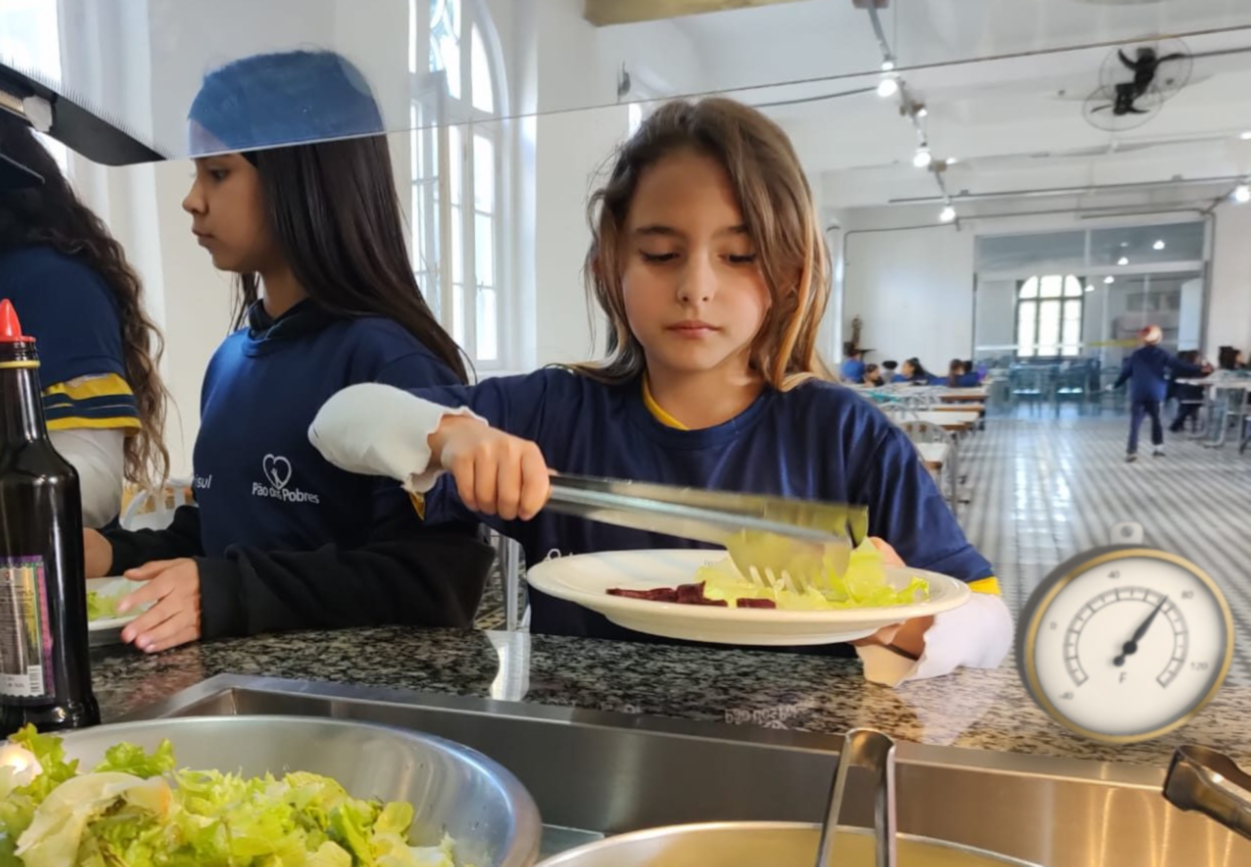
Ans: 70 (°F)
